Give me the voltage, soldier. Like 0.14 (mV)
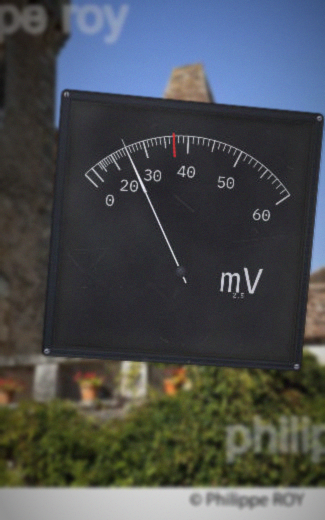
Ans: 25 (mV)
